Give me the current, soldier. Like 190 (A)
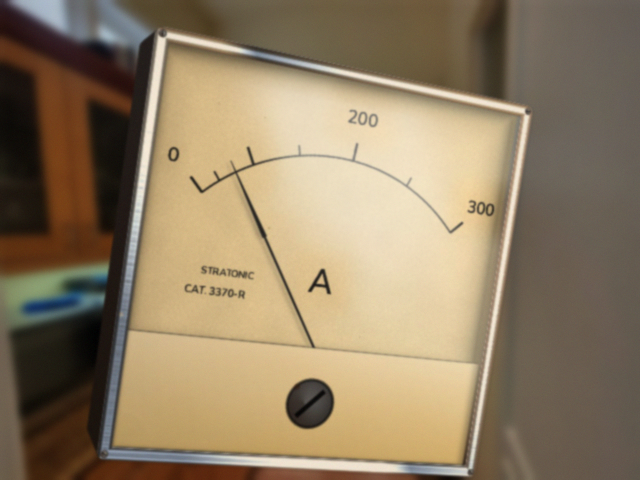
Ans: 75 (A)
